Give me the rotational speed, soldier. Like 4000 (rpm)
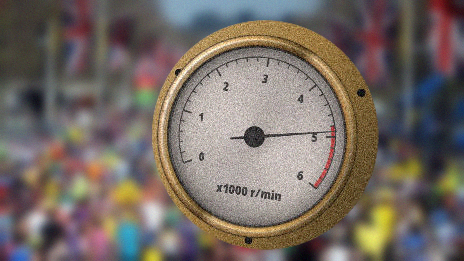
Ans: 4900 (rpm)
